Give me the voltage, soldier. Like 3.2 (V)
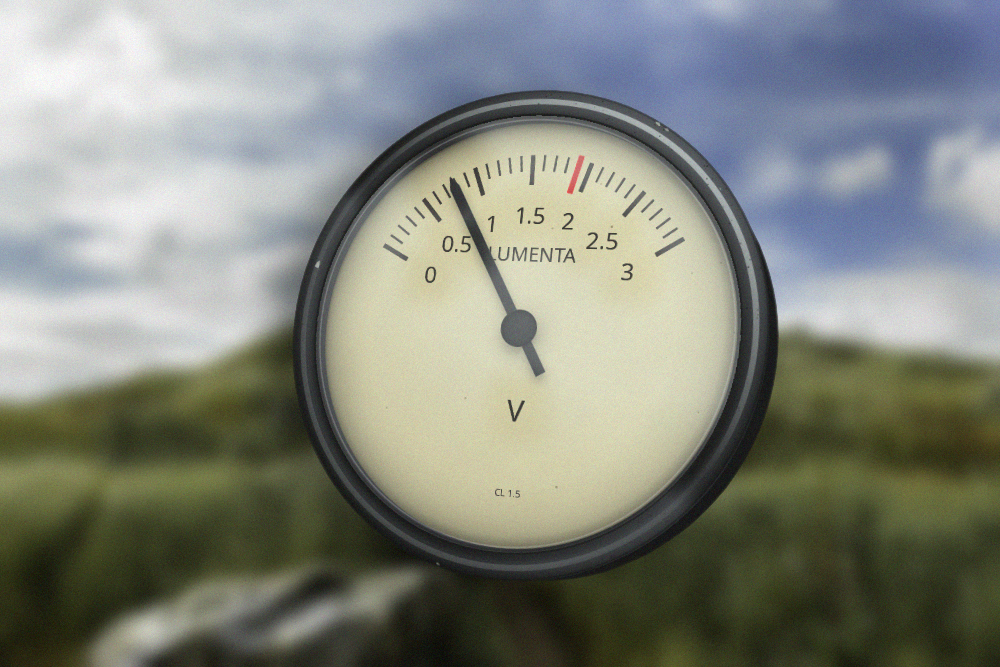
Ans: 0.8 (V)
